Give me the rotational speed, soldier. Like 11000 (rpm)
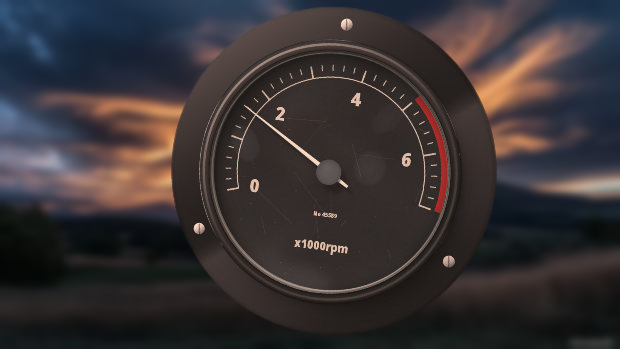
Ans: 1600 (rpm)
